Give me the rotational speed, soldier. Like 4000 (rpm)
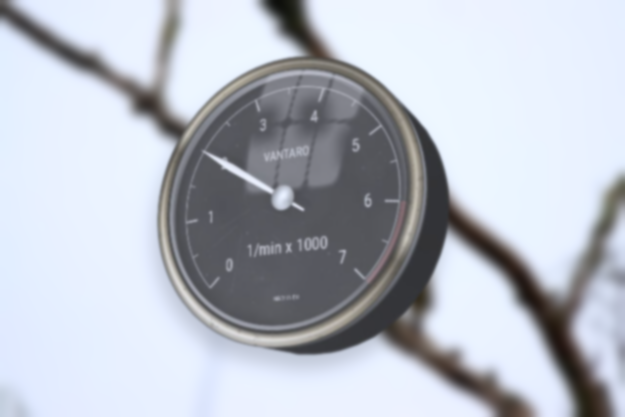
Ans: 2000 (rpm)
